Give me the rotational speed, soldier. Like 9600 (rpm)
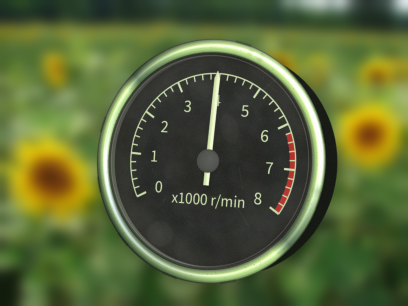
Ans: 4000 (rpm)
